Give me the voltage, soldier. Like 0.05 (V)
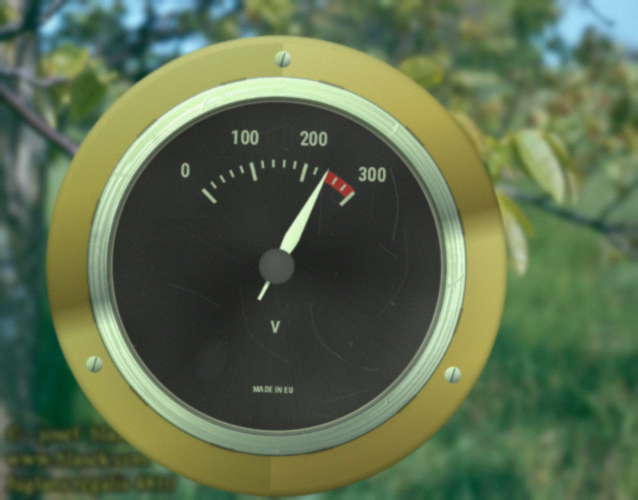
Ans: 240 (V)
